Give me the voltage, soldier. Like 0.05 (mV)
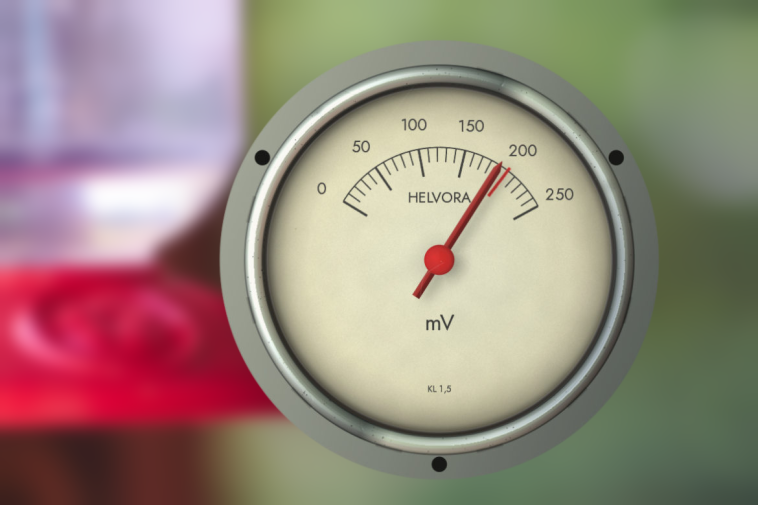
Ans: 190 (mV)
